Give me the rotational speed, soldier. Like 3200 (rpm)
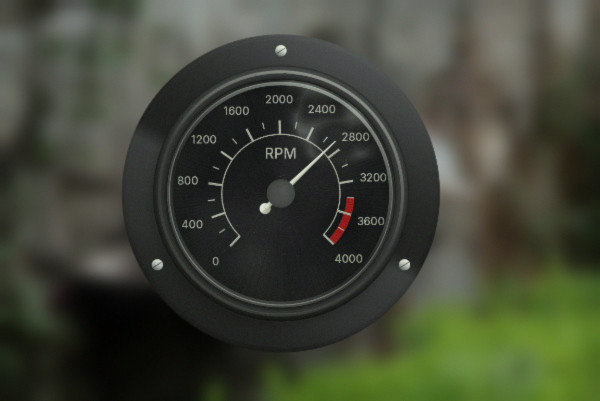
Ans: 2700 (rpm)
